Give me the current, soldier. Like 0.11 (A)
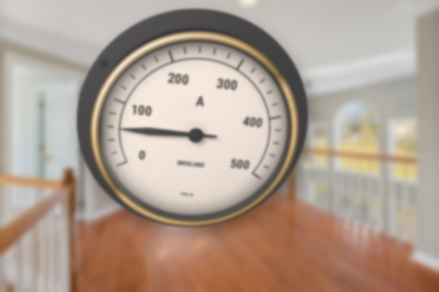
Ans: 60 (A)
